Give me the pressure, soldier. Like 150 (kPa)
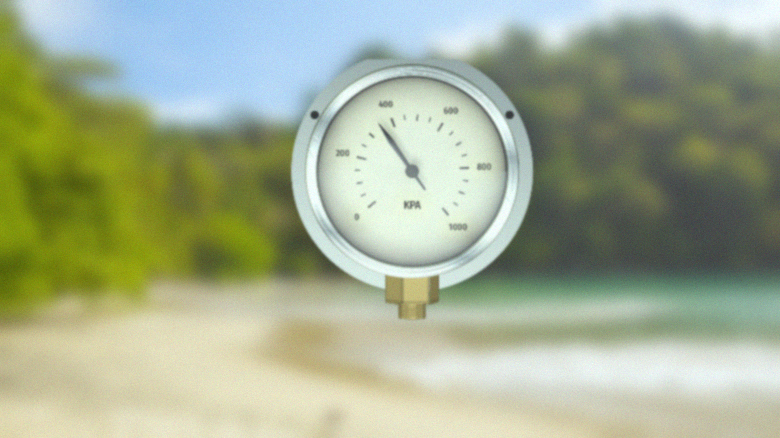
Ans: 350 (kPa)
